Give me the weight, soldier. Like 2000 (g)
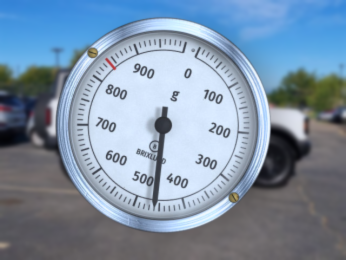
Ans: 460 (g)
